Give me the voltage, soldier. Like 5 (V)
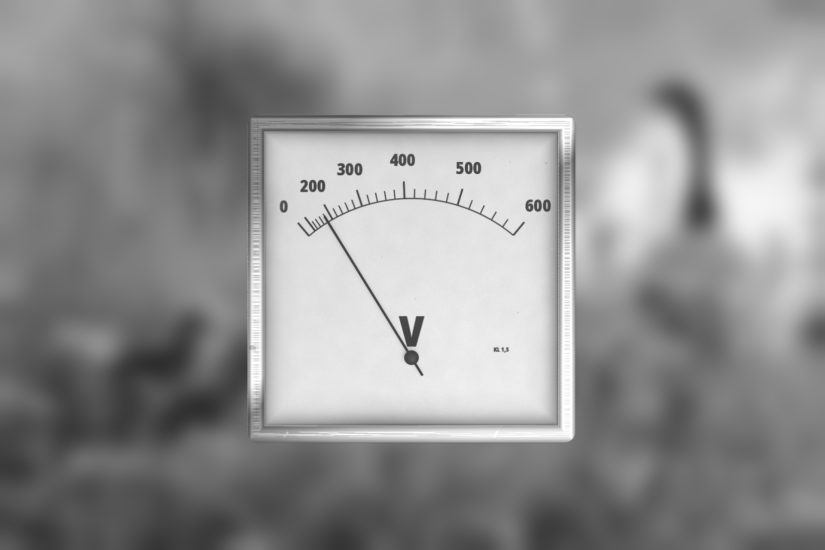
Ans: 180 (V)
